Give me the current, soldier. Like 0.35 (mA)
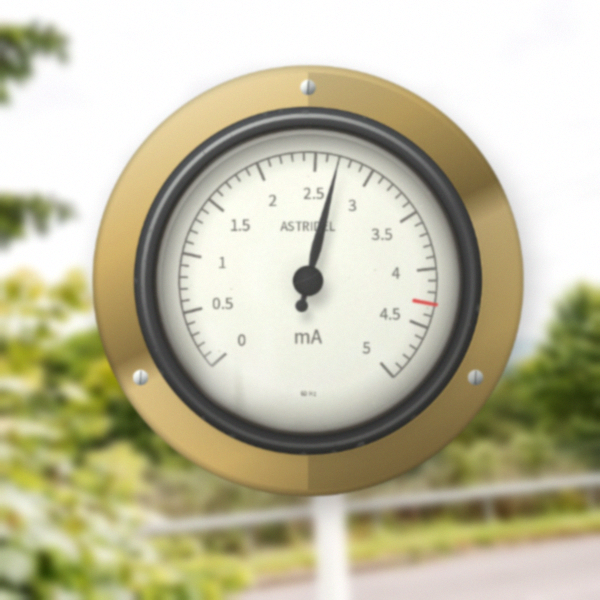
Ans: 2.7 (mA)
